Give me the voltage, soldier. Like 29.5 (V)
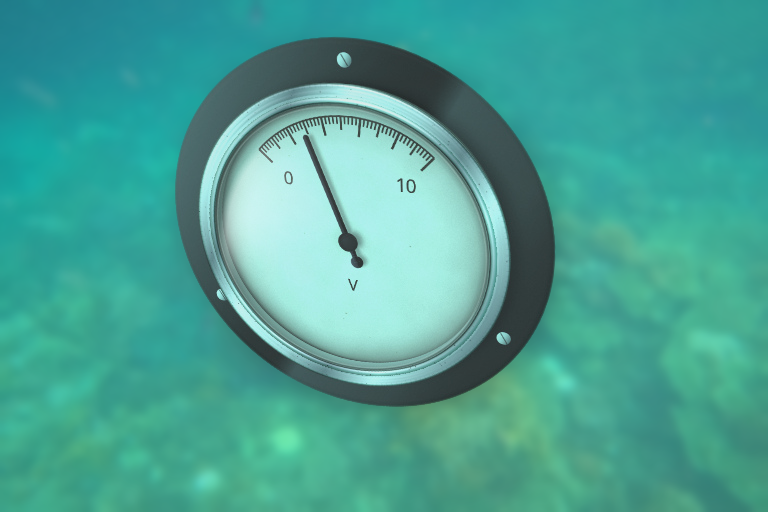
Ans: 3 (V)
